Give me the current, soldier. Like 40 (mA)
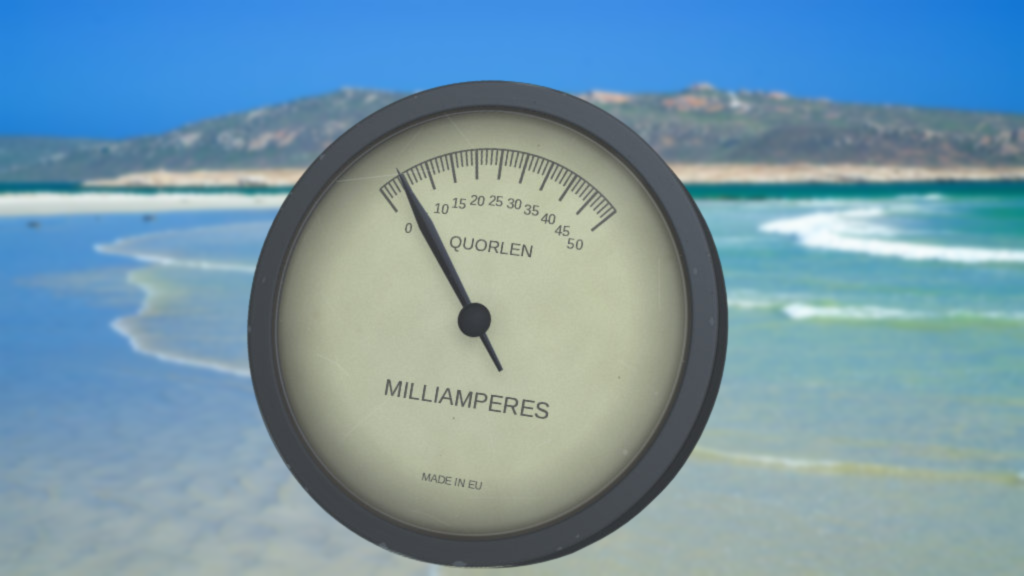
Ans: 5 (mA)
